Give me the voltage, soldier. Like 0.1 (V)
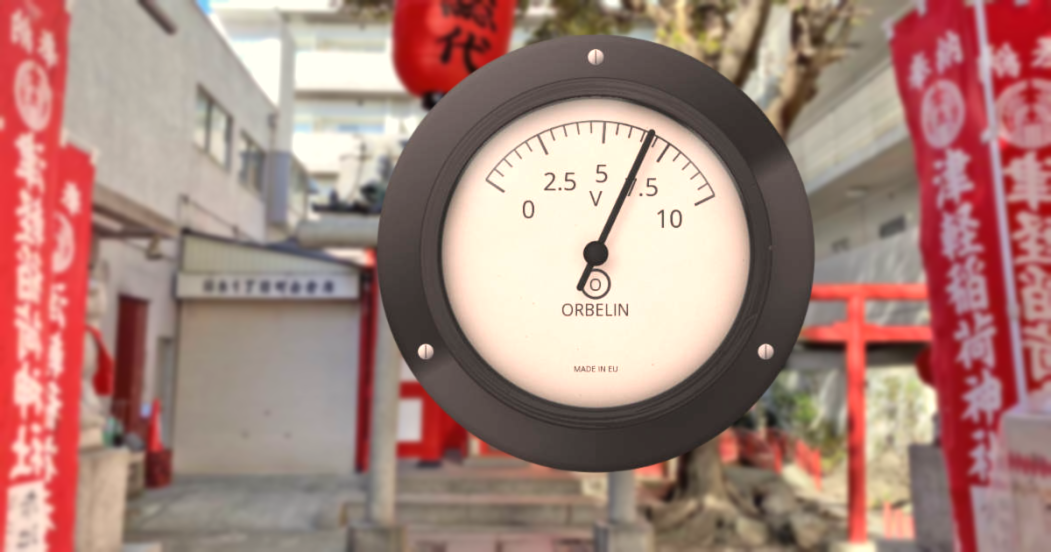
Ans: 6.75 (V)
